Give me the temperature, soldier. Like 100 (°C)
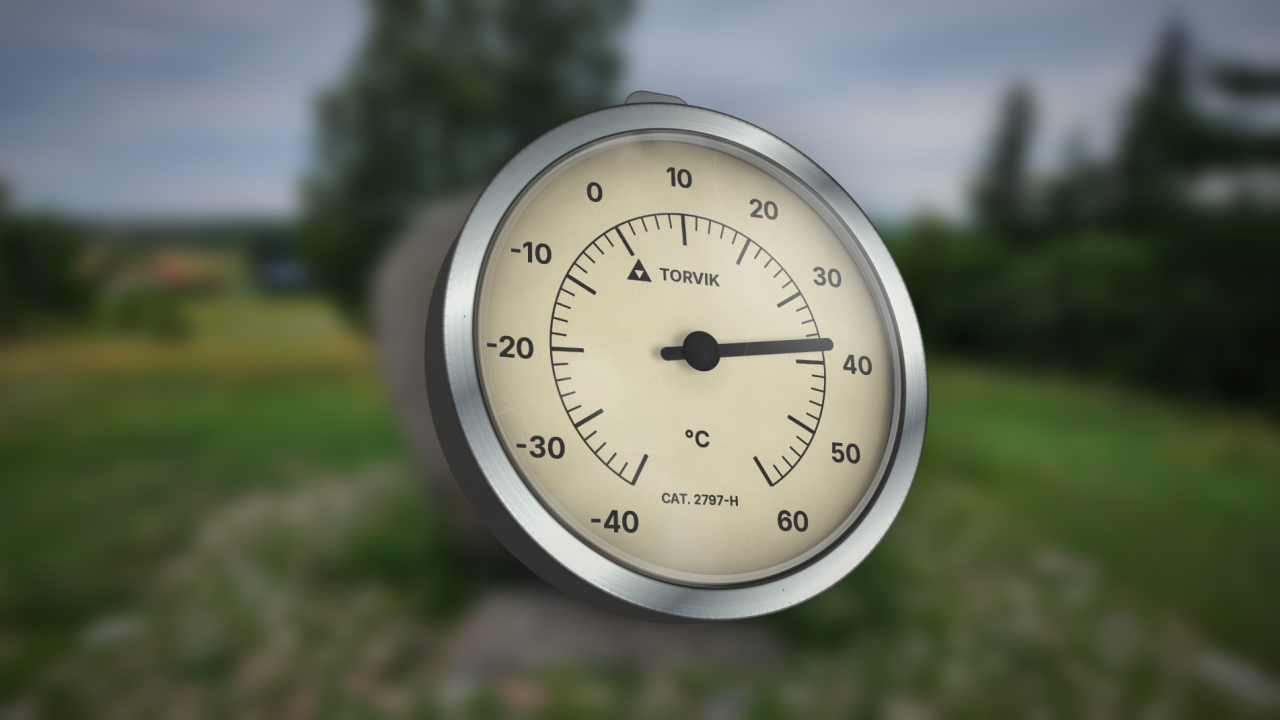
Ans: 38 (°C)
